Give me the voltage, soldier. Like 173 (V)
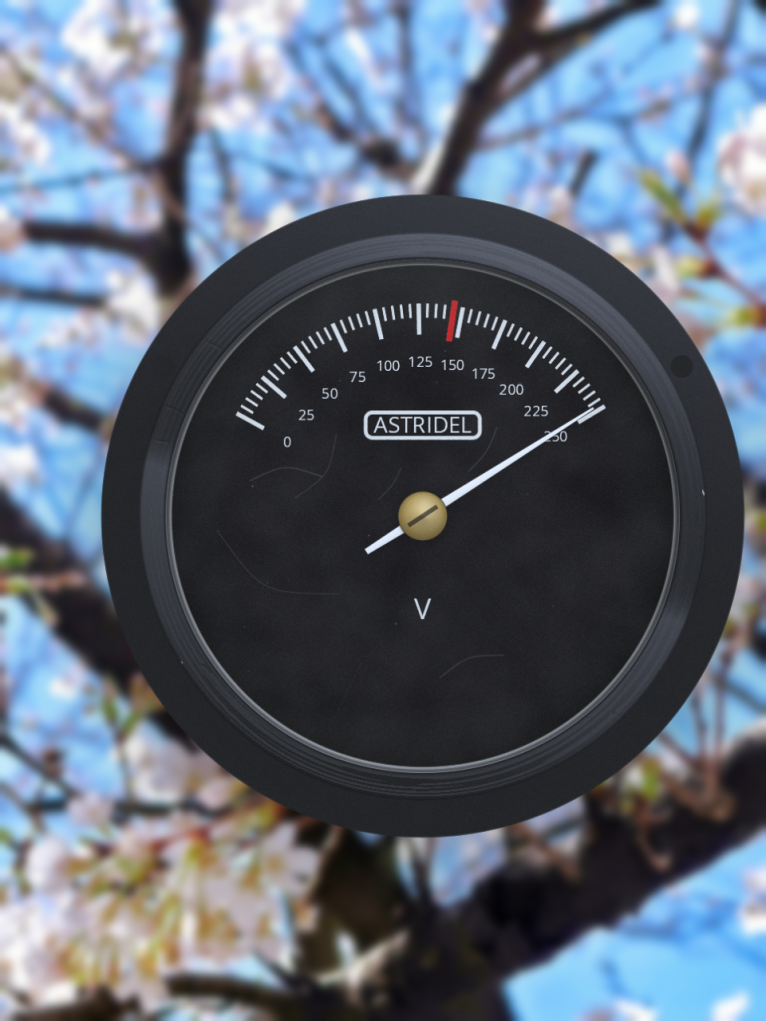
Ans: 247.5 (V)
